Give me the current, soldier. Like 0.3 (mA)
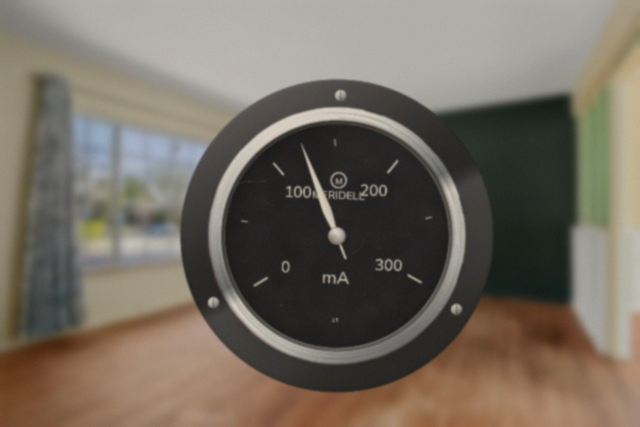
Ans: 125 (mA)
